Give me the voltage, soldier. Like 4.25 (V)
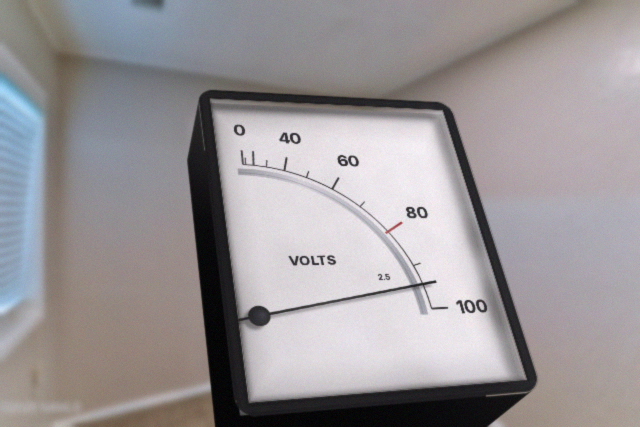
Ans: 95 (V)
